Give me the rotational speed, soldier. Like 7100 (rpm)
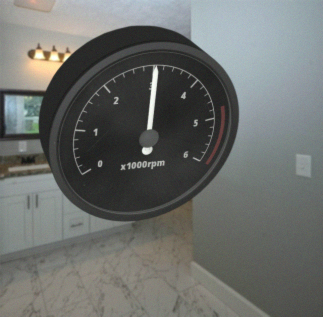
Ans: 3000 (rpm)
